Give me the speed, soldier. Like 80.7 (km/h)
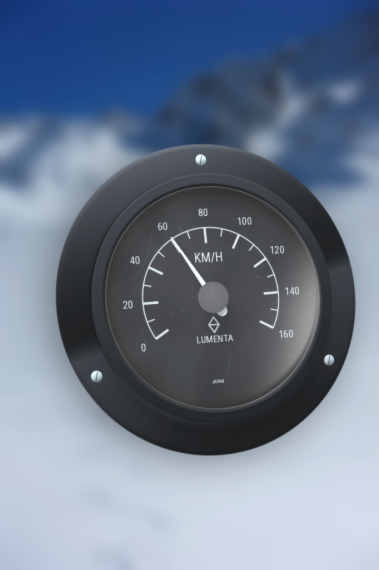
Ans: 60 (km/h)
